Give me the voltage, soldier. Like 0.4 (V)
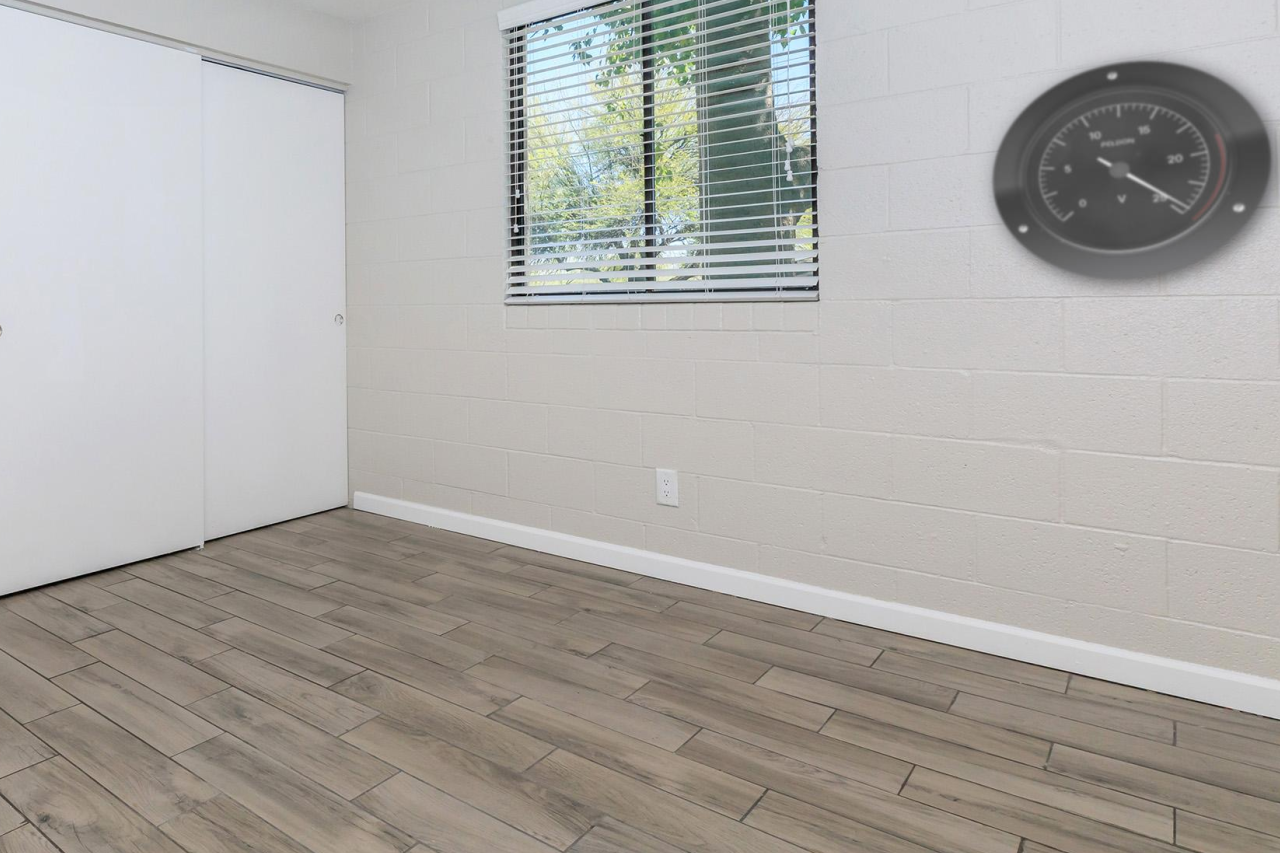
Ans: 24.5 (V)
